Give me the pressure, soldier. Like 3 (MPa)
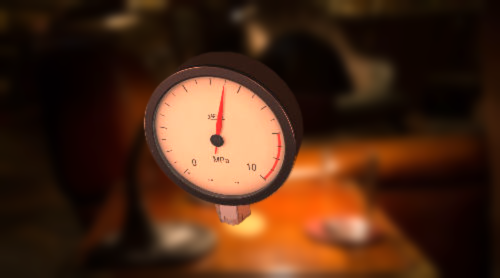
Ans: 5.5 (MPa)
